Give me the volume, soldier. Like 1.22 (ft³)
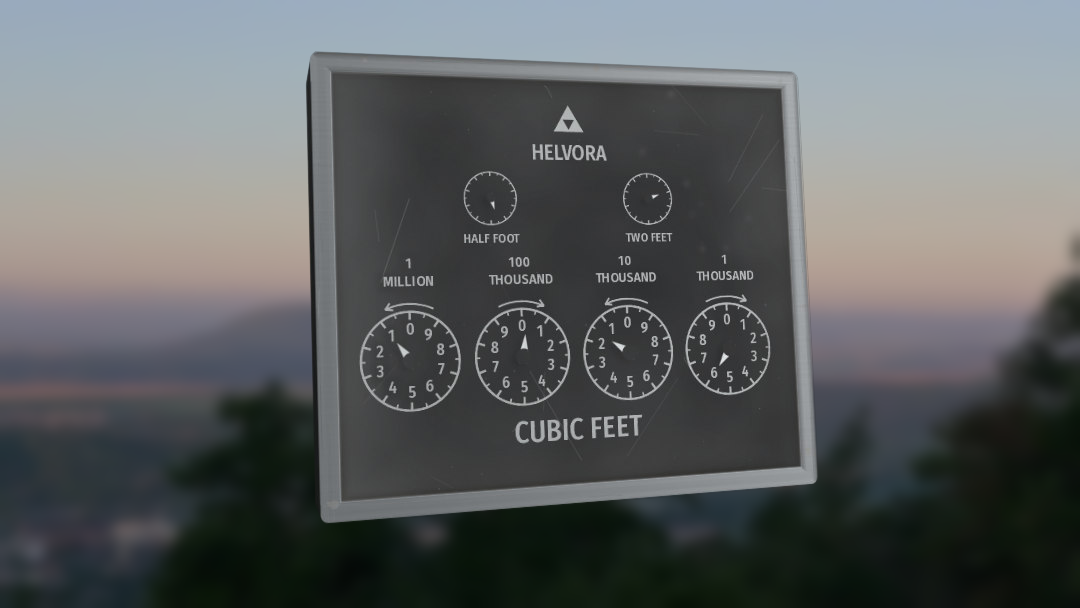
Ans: 101600 (ft³)
